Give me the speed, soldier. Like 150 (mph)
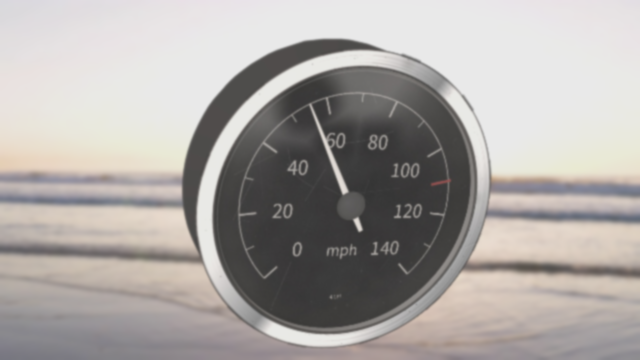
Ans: 55 (mph)
